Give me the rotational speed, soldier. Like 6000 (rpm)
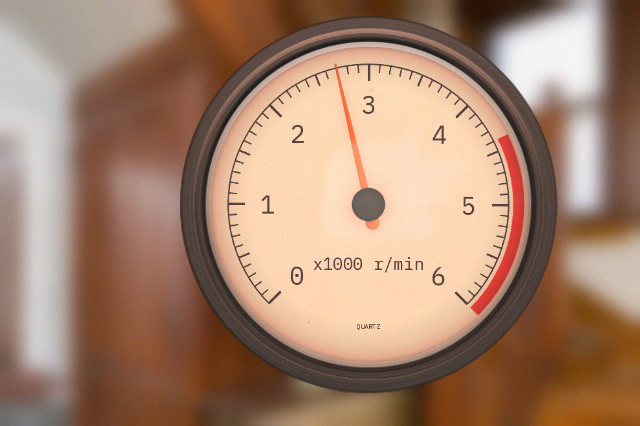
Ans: 2700 (rpm)
